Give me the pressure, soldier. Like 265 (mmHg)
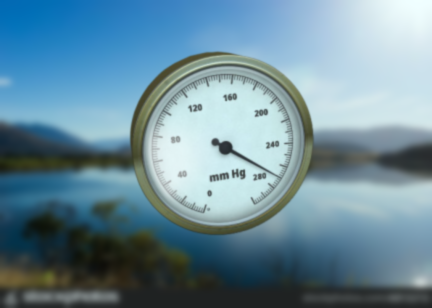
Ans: 270 (mmHg)
